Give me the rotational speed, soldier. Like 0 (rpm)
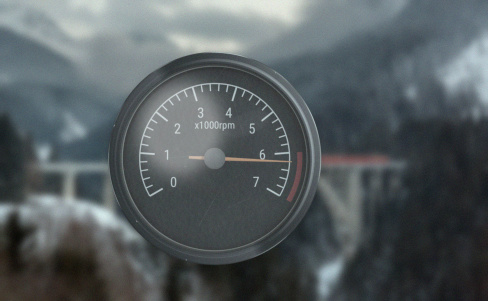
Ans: 6200 (rpm)
